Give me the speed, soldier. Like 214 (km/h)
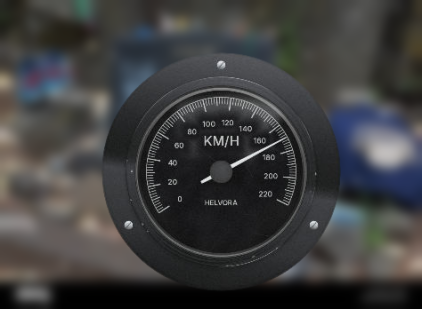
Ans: 170 (km/h)
